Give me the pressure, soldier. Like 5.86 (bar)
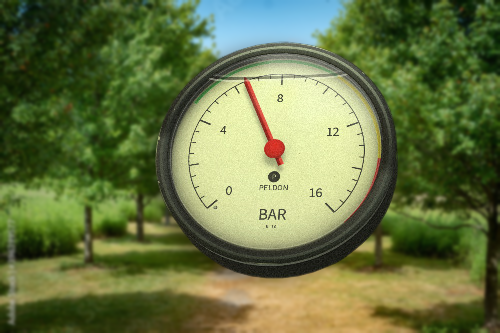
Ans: 6.5 (bar)
